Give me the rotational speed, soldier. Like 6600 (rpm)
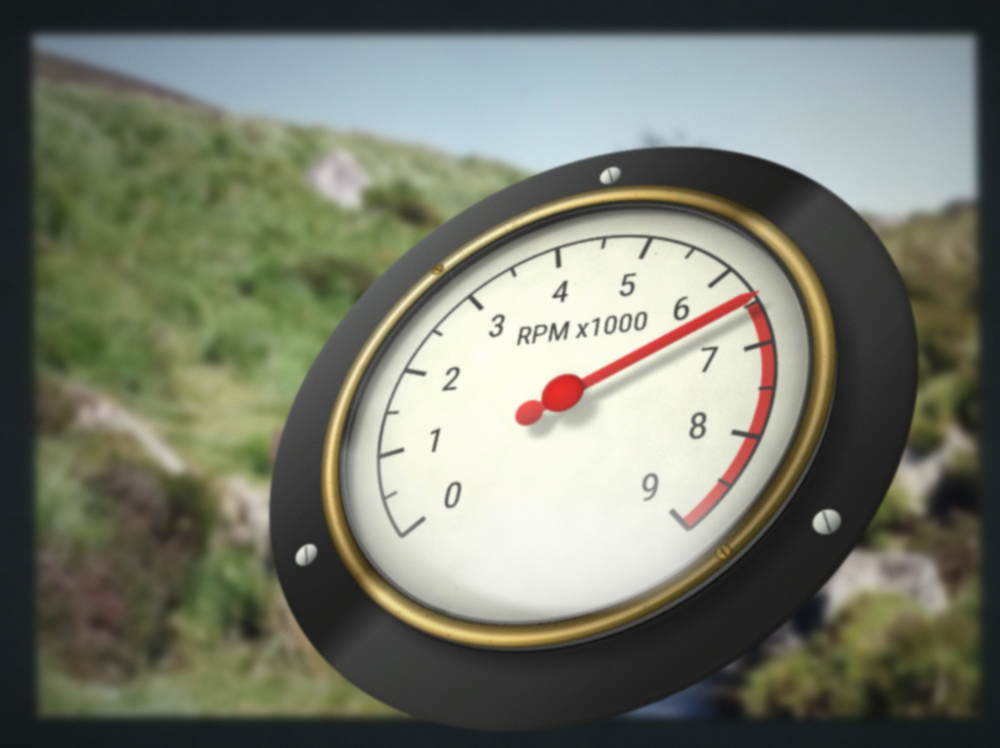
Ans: 6500 (rpm)
